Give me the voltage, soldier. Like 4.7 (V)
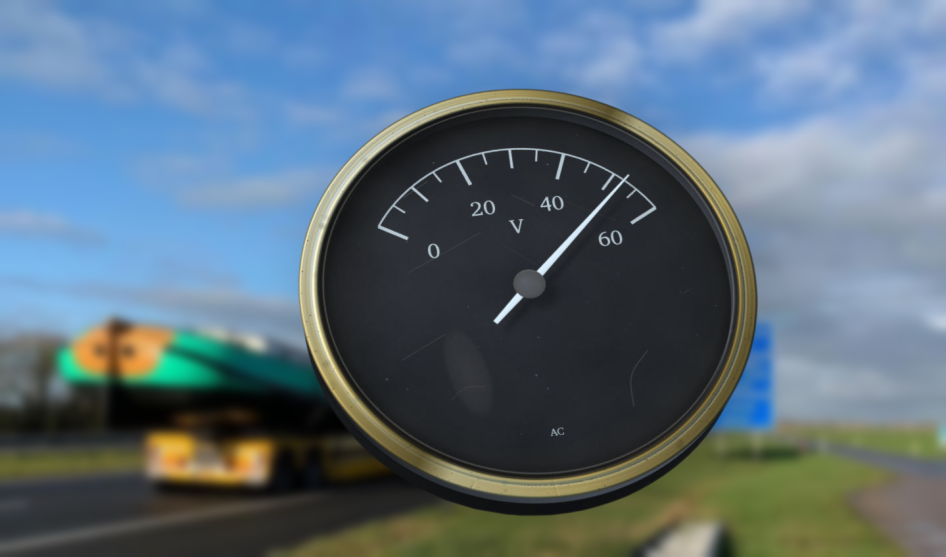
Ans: 52.5 (V)
